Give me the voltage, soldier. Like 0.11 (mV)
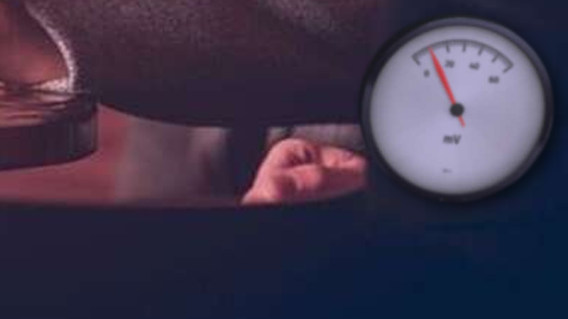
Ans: 10 (mV)
